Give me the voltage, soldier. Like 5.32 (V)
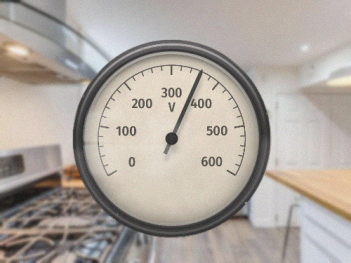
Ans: 360 (V)
